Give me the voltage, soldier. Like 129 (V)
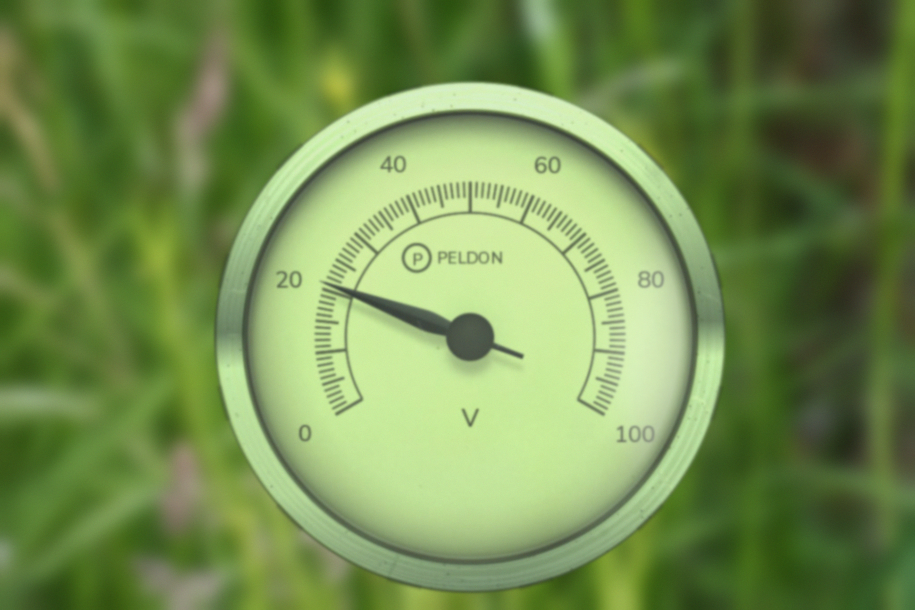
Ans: 21 (V)
